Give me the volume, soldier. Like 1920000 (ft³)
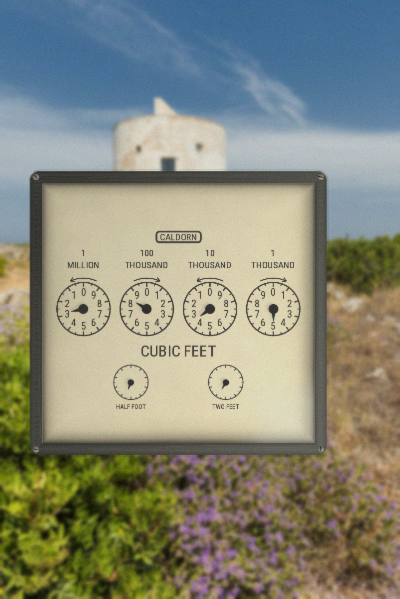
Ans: 283500 (ft³)
